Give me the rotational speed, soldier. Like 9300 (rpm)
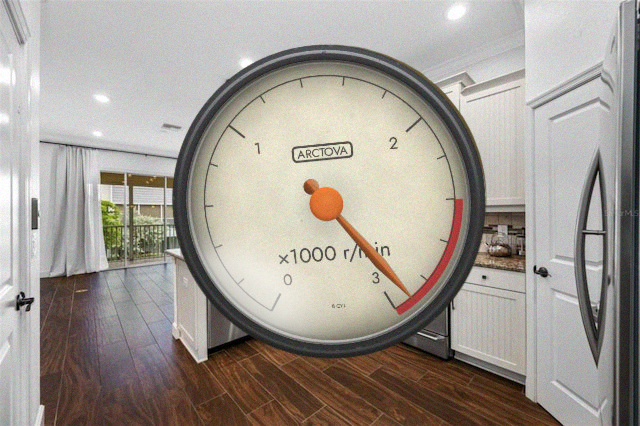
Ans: 2900 (rpm)
